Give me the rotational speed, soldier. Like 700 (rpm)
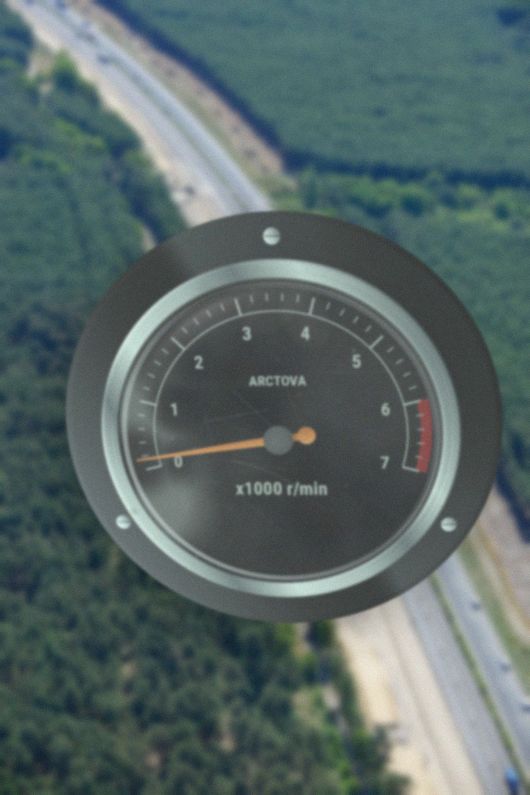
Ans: 200 (rpm)
